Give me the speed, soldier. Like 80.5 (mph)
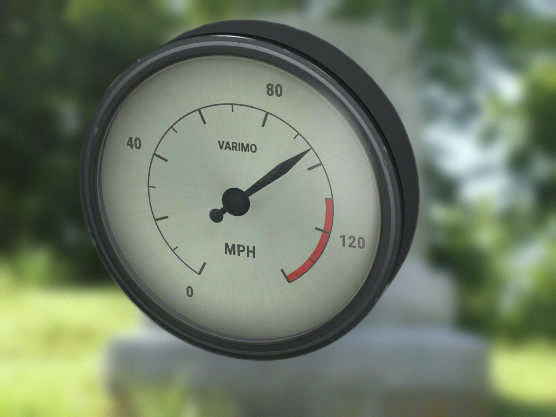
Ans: 95 (mph)
